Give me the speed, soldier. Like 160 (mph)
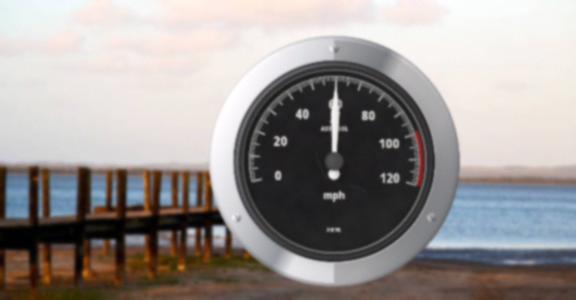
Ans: 60 (mph)
